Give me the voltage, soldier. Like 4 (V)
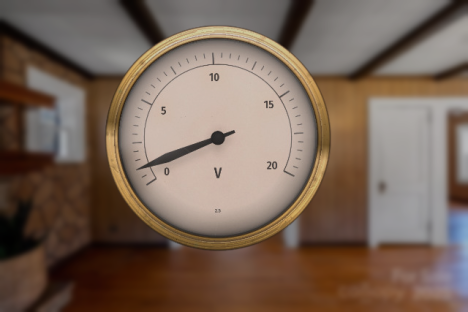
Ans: 1 (V)
